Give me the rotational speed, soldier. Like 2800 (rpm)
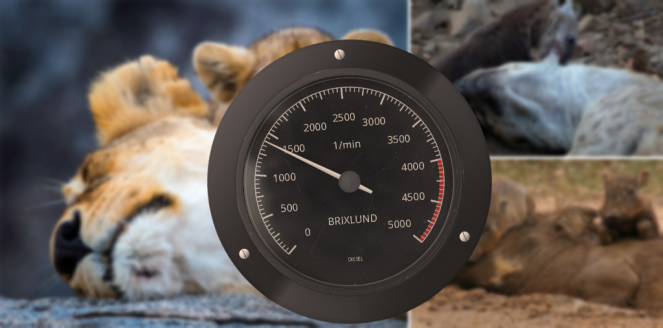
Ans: 1400 (rpm)
